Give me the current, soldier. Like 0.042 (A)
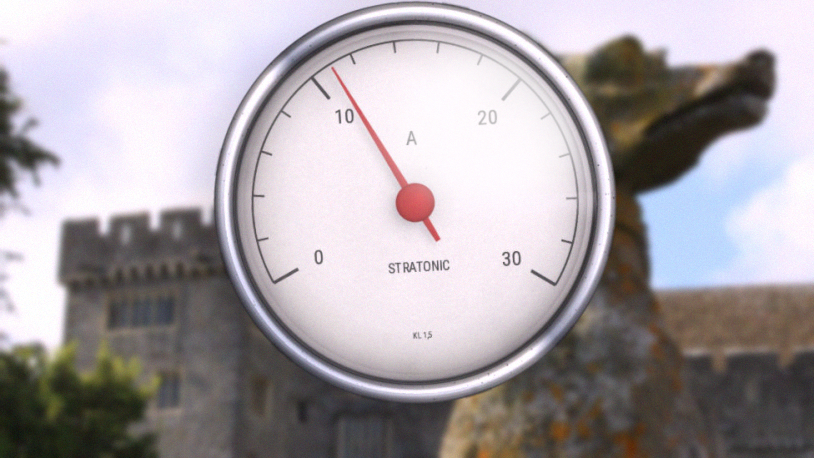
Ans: 11 (A)
